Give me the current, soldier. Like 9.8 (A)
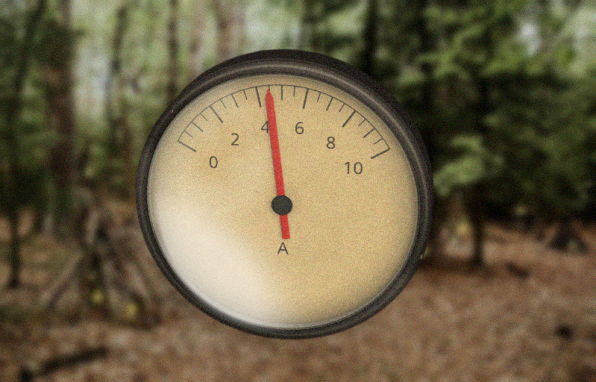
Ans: 4.5 (A)
